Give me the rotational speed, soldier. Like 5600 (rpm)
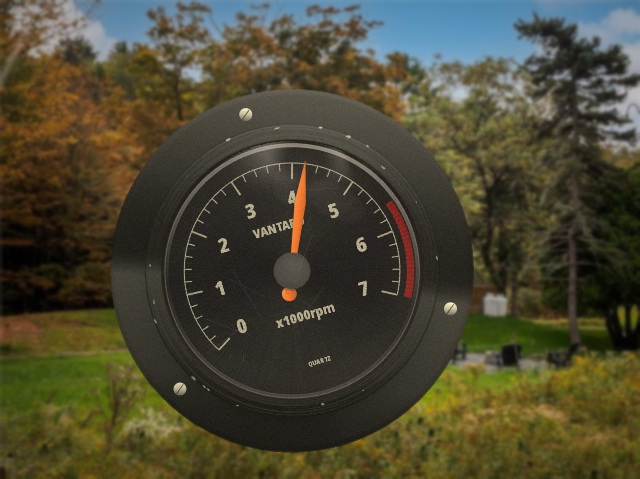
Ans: 4200 (rpm)
